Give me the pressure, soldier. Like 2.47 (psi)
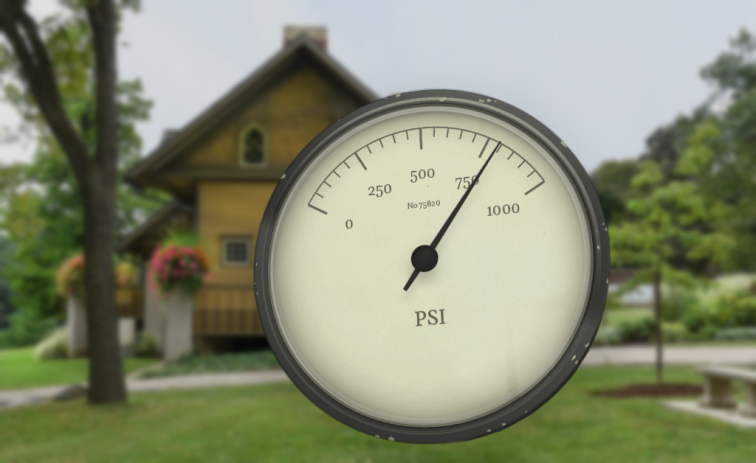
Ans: 800 (psi)
